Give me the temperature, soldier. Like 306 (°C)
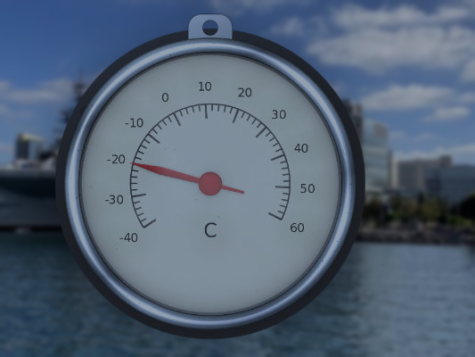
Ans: -20 (°C)
